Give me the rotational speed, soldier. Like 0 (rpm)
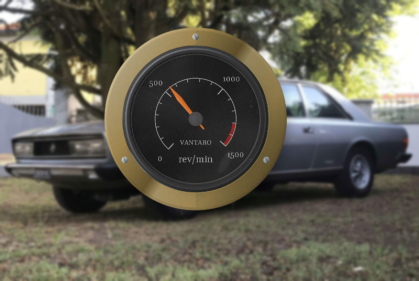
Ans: 550 (rpm)
